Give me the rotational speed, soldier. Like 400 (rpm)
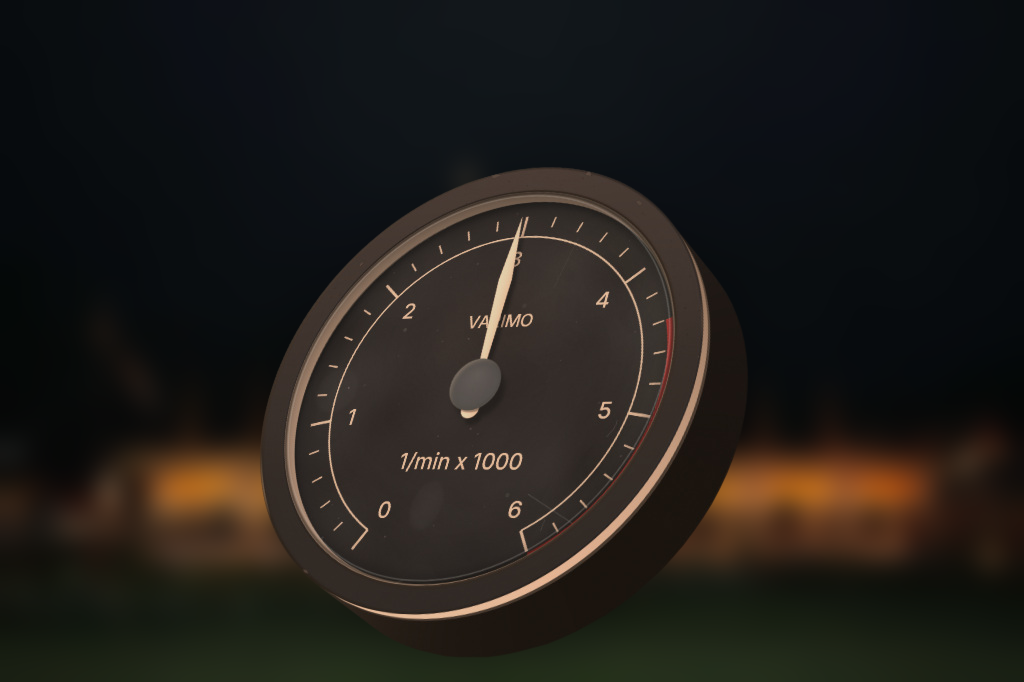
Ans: 3000 (rpm)
